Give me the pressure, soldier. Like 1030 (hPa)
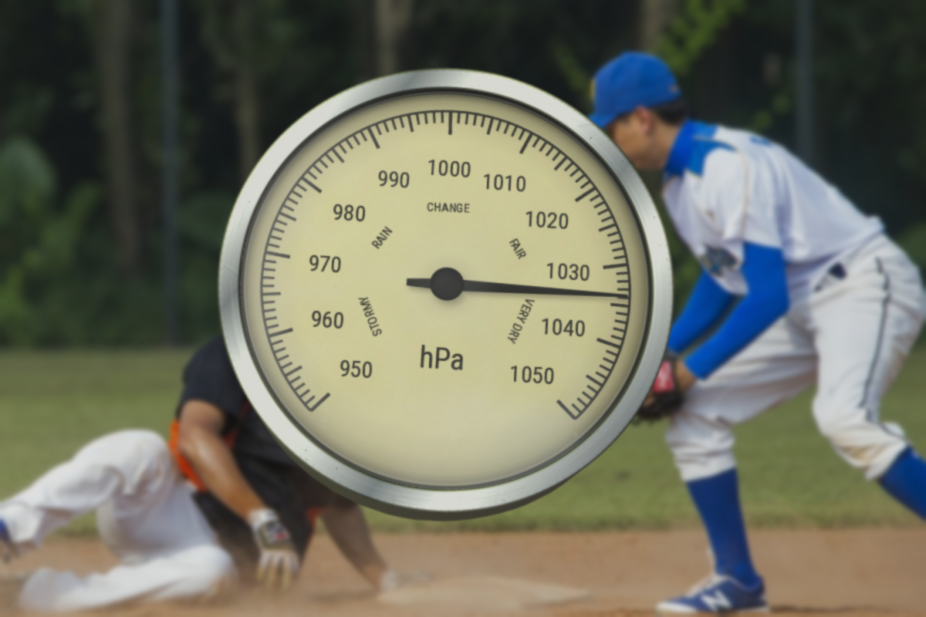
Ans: 1034 (hPa)
